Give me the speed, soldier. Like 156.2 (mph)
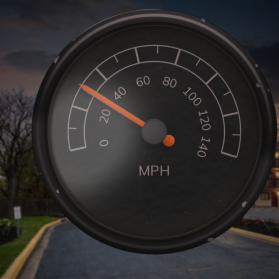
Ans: 30 (mph)
